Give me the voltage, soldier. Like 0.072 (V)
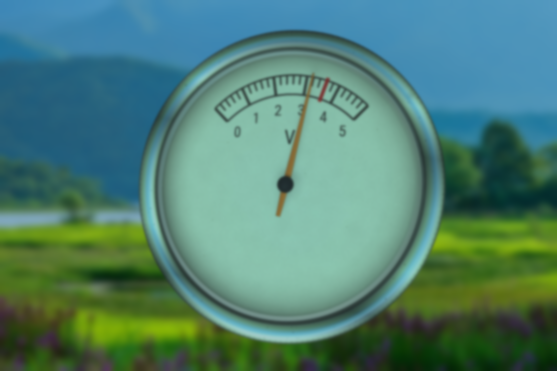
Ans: 3.2 (V)
